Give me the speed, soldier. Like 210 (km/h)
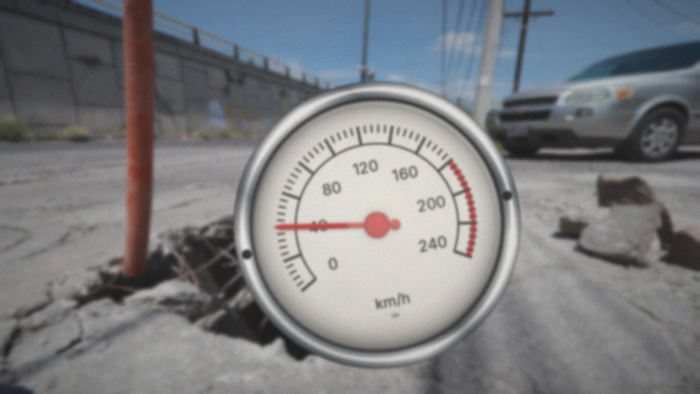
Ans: 40 (km/h)
